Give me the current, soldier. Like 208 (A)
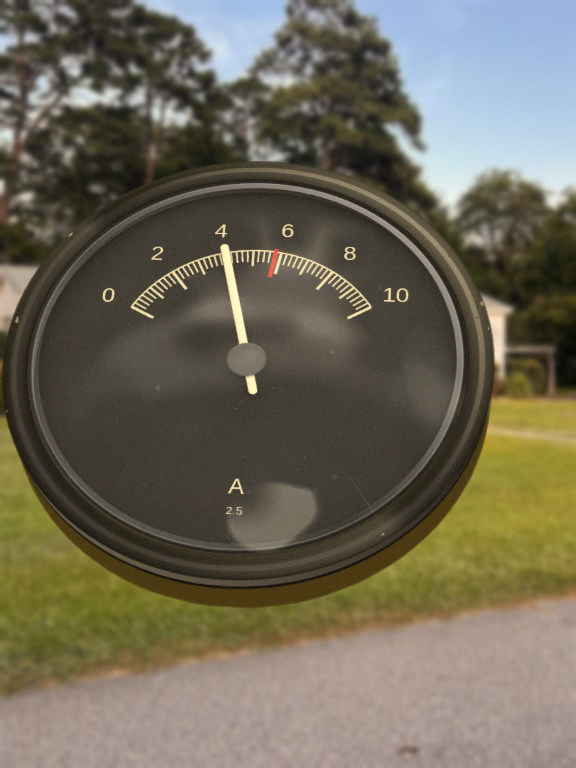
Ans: 4 (A)
